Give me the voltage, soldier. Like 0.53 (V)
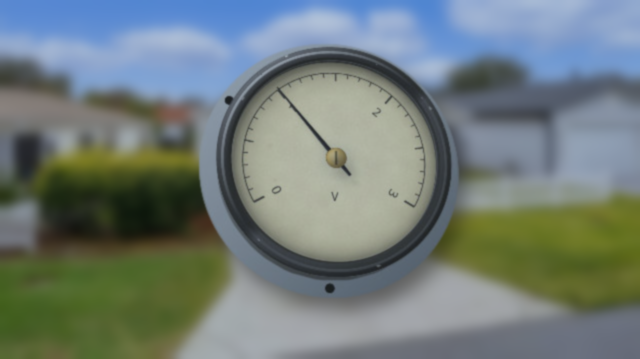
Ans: 1 (V)
